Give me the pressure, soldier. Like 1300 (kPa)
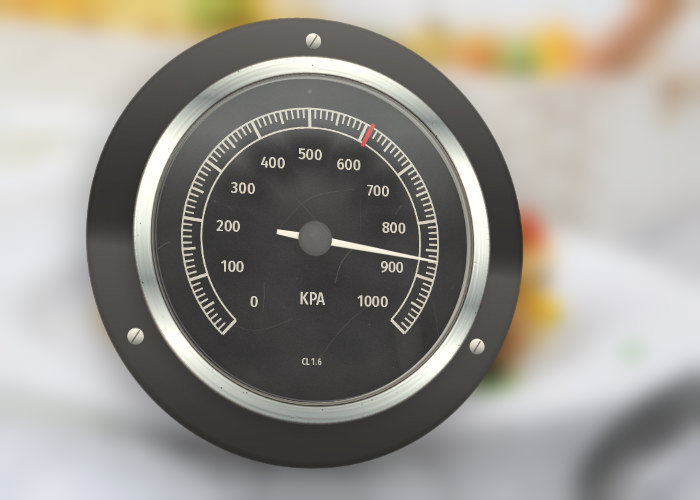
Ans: 870 (kPa)
